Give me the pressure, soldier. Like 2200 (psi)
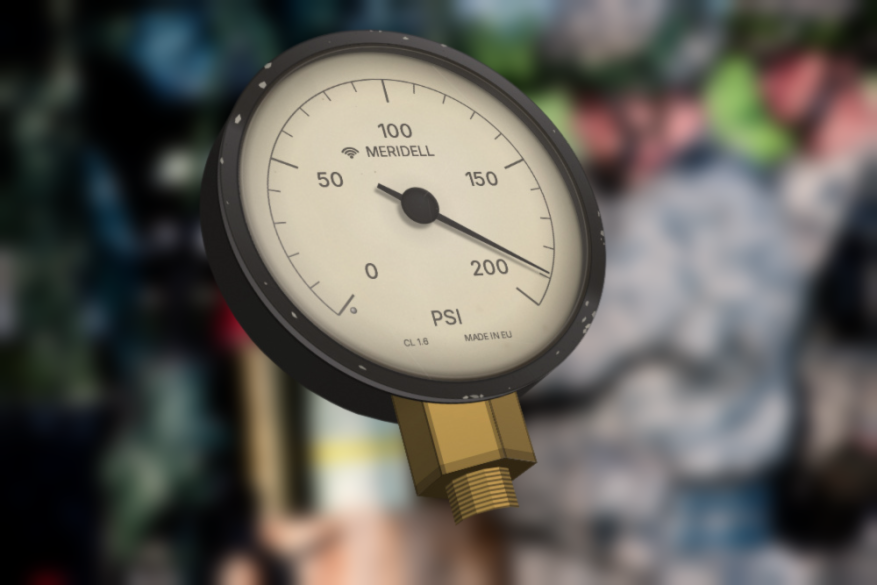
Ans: 190 (psi)
